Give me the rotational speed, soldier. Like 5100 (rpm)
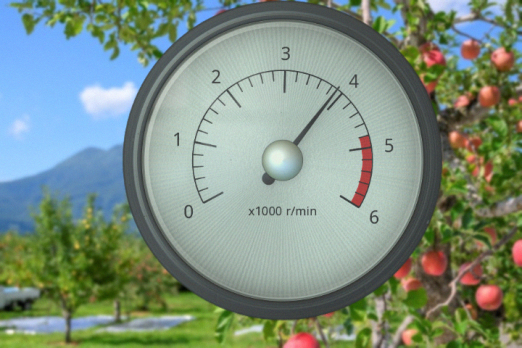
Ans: 3900 (rpm)
